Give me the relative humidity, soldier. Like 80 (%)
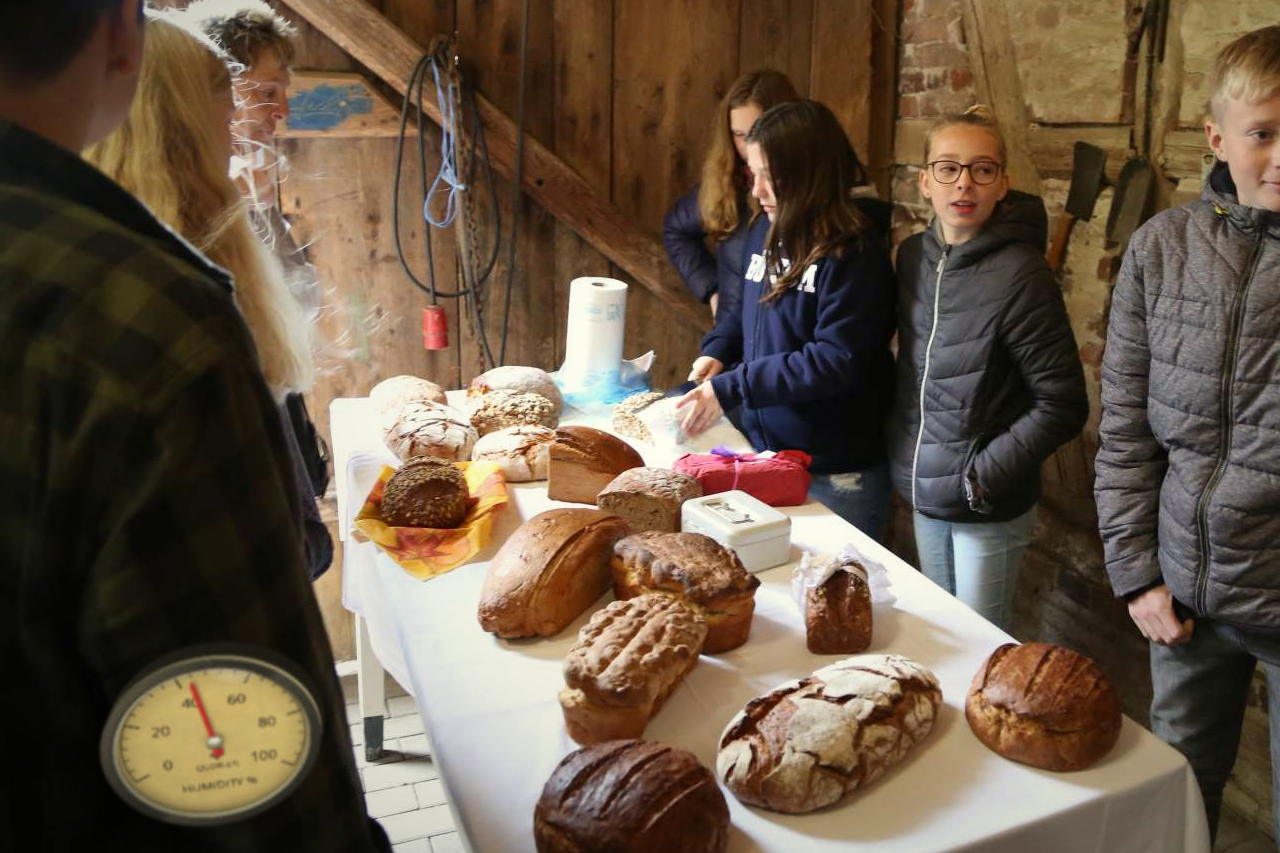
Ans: 44 (%)
